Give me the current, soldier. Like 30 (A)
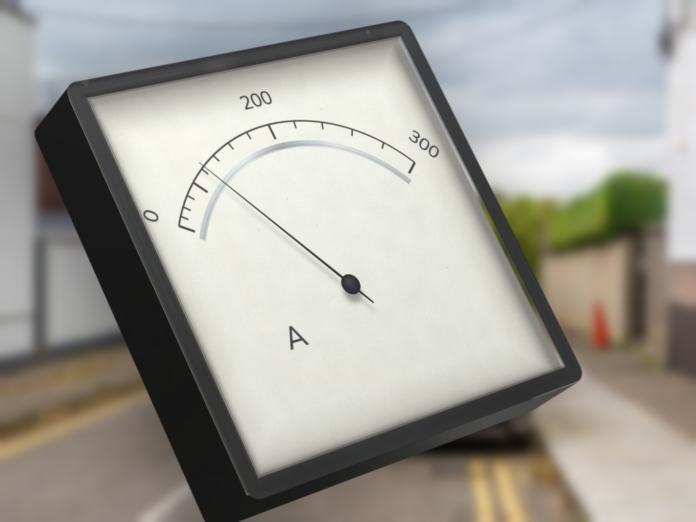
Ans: 120 (A)
